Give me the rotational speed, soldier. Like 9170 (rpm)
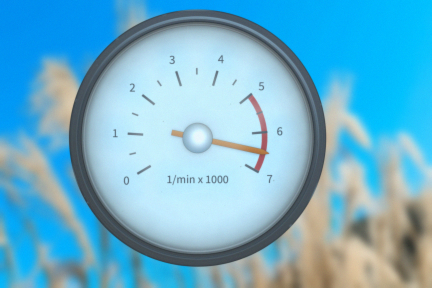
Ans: 6500 (rpm)
